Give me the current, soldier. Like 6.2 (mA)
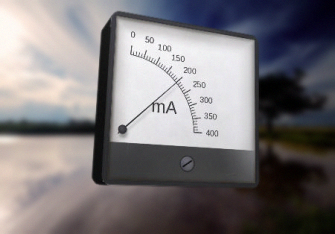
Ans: 200 (mA)
